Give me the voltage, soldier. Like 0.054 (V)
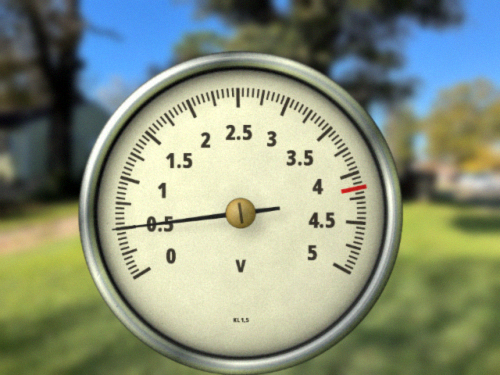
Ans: 0.5 (V)
